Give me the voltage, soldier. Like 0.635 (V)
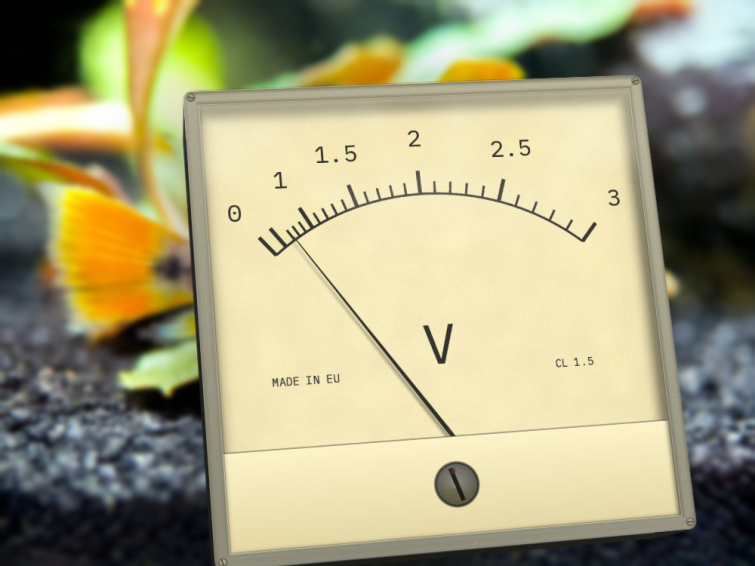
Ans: 0.7 (V)
